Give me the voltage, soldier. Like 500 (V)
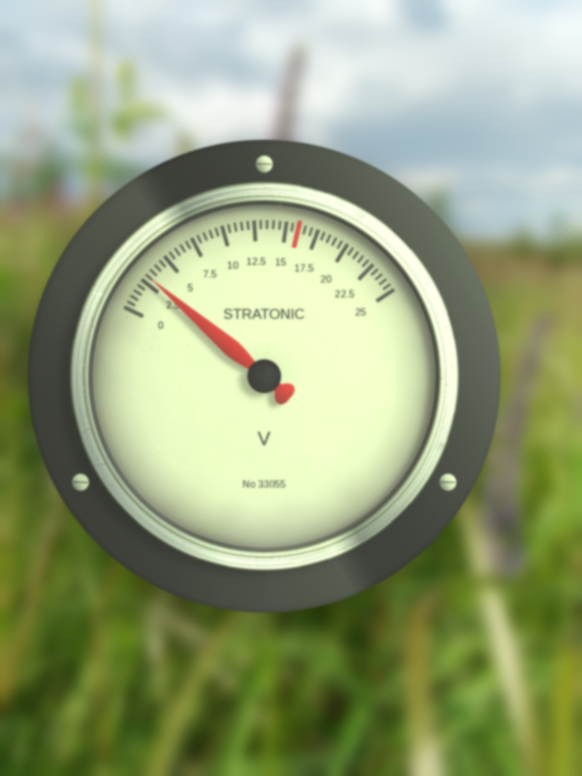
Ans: 3 (V)
